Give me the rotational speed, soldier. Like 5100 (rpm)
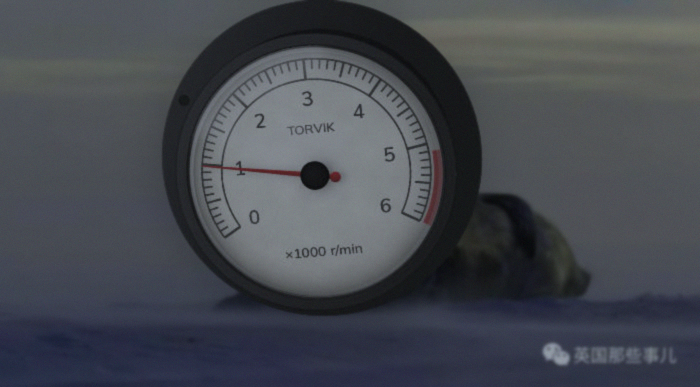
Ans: 1000 (rpm)
